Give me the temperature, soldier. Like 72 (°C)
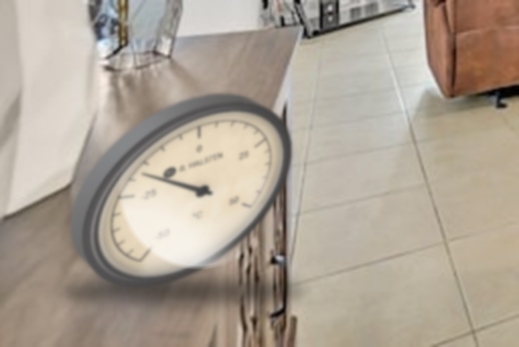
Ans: -17.5 (°C)
